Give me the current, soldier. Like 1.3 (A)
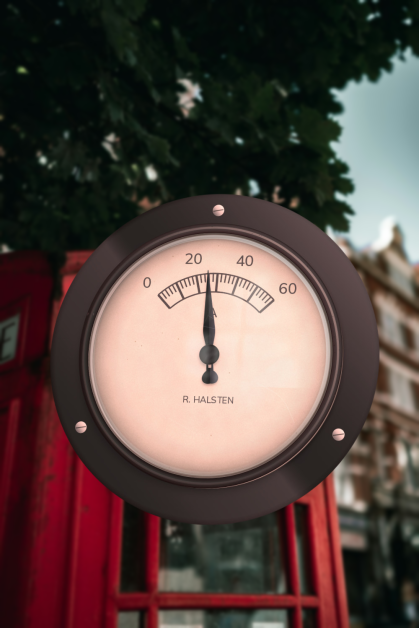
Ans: 26 (A)
